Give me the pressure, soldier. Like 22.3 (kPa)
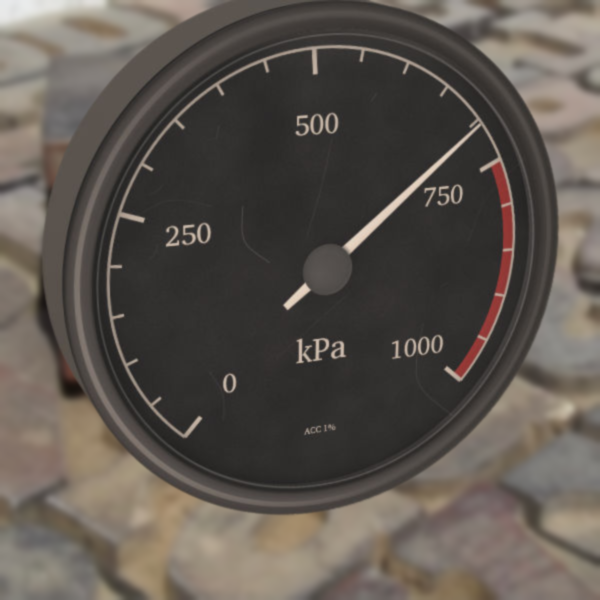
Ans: 700 (kPa)
